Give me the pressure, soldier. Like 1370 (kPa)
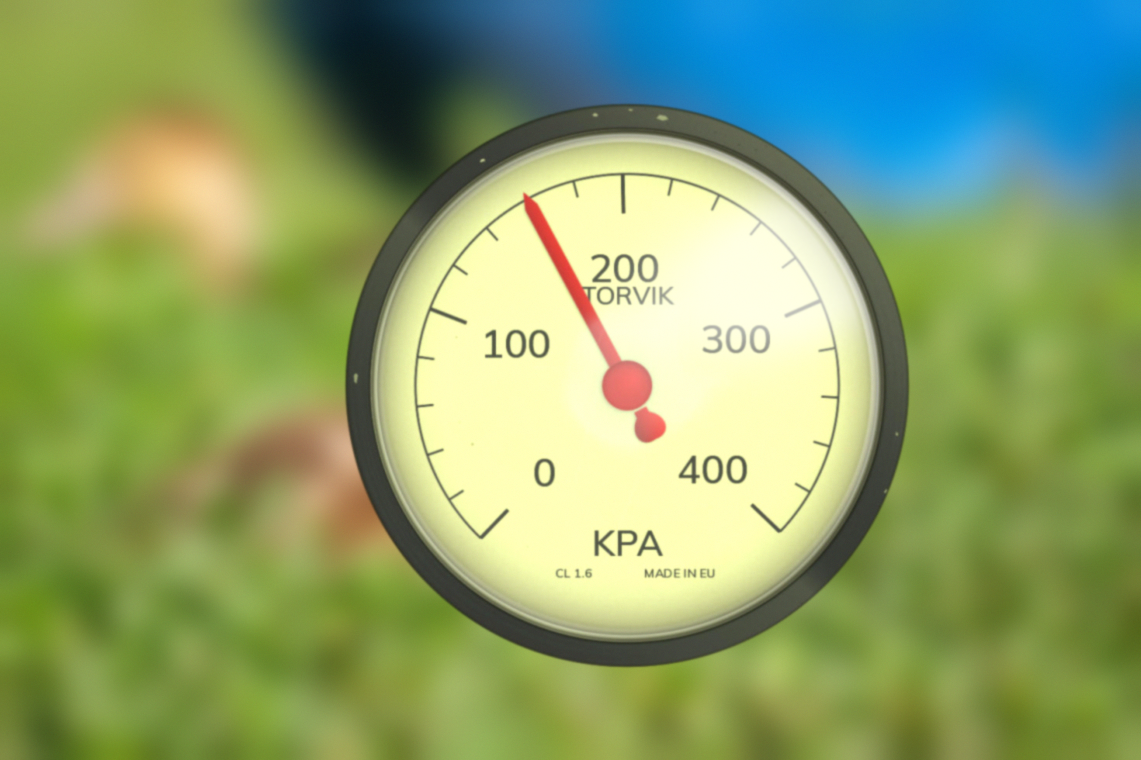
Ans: 160 (kPa)
